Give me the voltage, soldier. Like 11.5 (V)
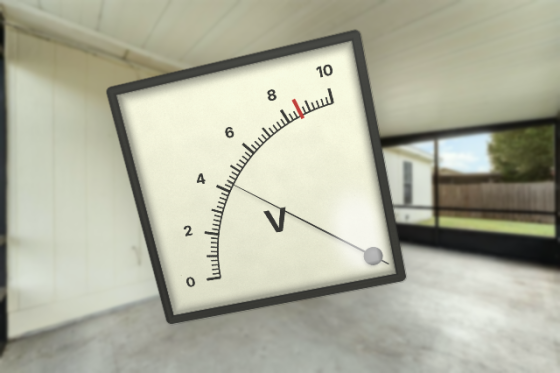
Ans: 4.4 (V)
